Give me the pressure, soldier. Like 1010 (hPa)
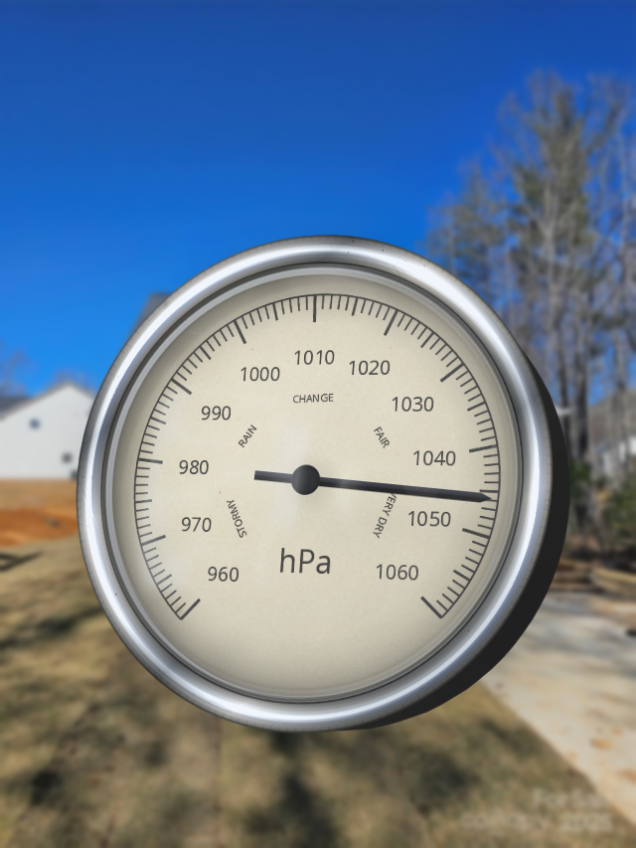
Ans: 1046 (hPa)
